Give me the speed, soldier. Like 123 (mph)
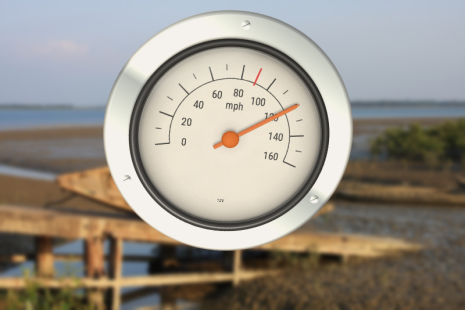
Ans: 120 (mph)
